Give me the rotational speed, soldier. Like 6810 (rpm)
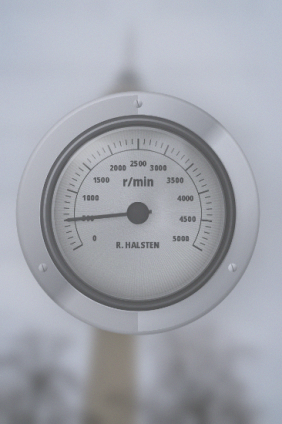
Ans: 500 (rpm)
